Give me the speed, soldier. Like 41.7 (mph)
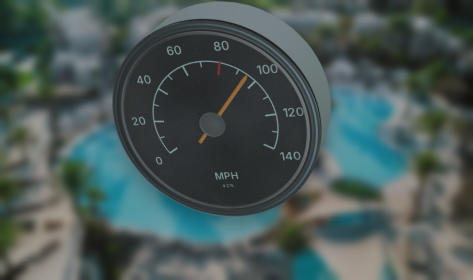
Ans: 95 (mph)
